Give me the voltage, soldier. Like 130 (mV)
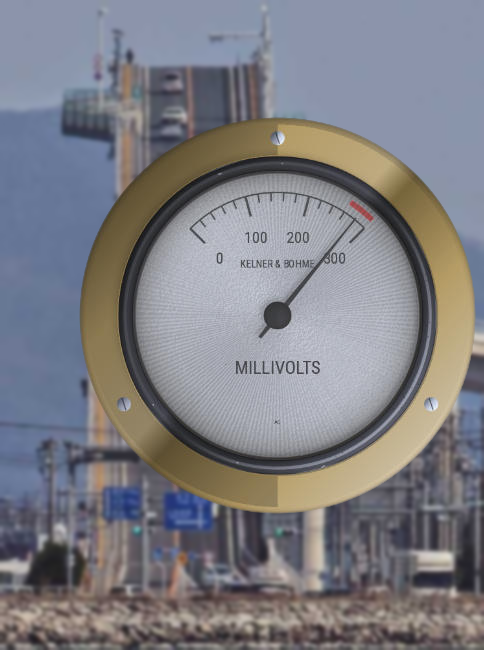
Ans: 280 (mV)
